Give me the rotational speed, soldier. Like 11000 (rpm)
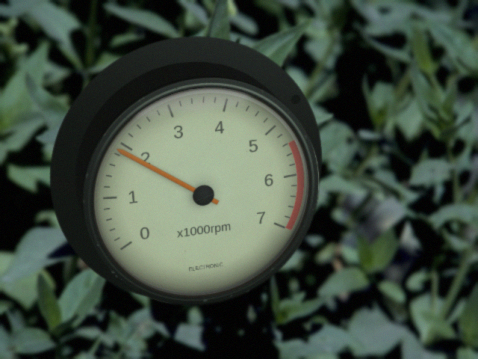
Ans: 1900 (rpm)
